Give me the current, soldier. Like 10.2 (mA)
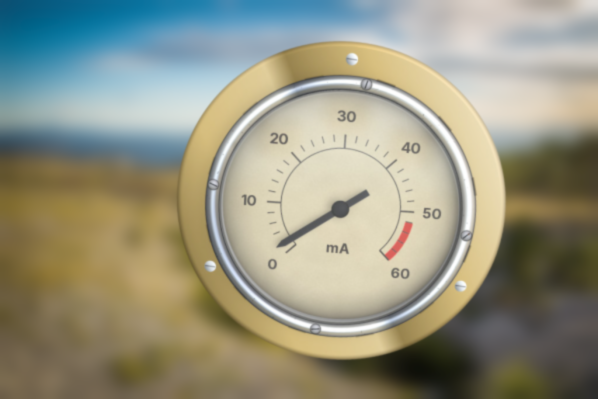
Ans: 2 (mA)
